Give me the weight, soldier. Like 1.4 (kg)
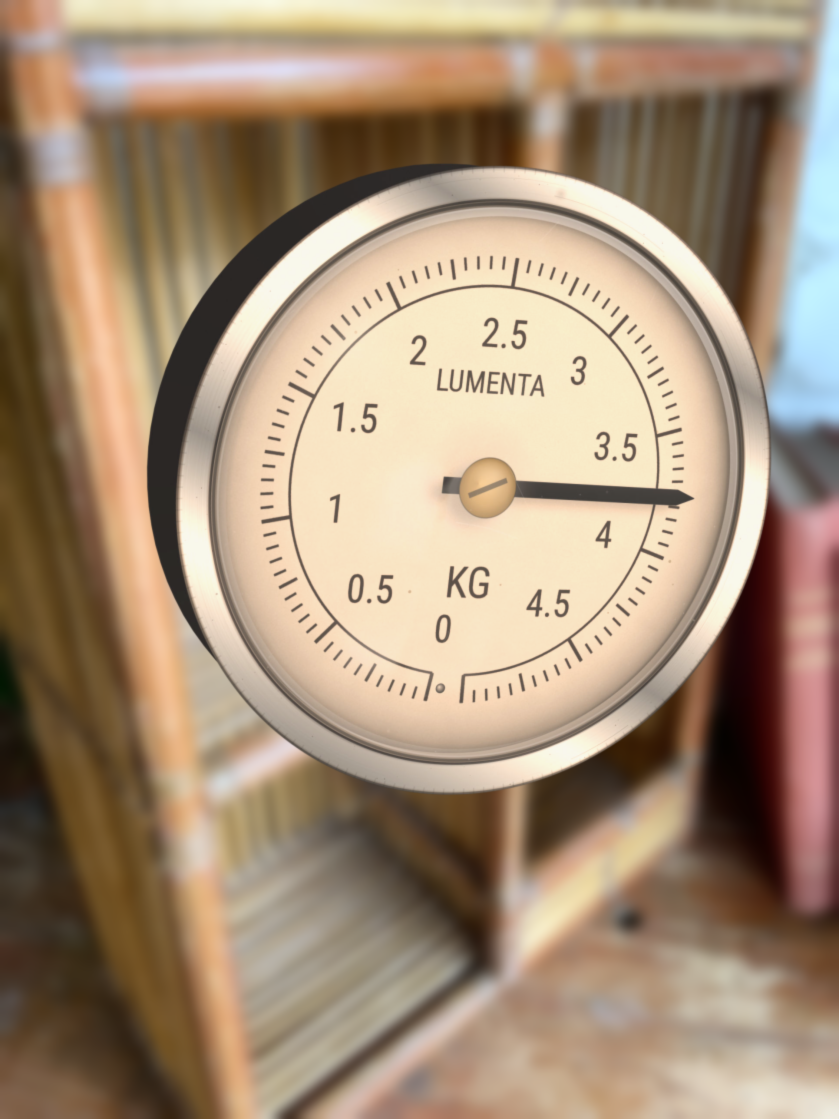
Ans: 3.75 (kg)
